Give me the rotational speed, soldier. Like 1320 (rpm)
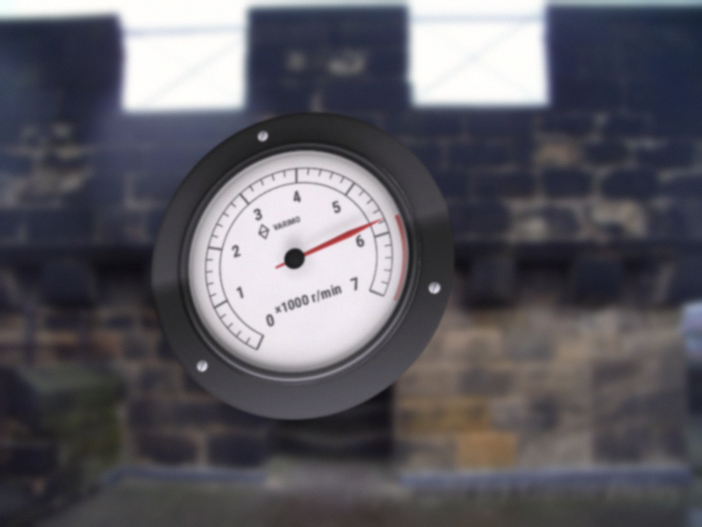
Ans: 5800 (rpm)
